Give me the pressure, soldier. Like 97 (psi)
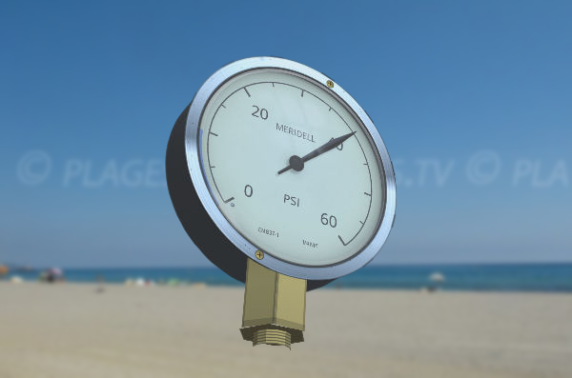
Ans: 40 (psi)
